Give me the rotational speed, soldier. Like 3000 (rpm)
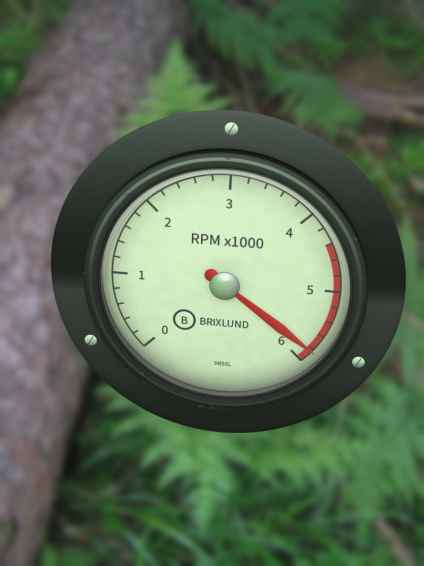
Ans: 5800 (rpm)
